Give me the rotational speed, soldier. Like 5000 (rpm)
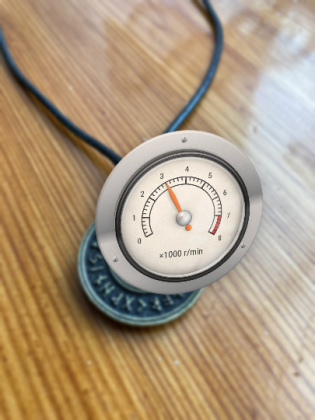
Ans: 3000 (rpm)
